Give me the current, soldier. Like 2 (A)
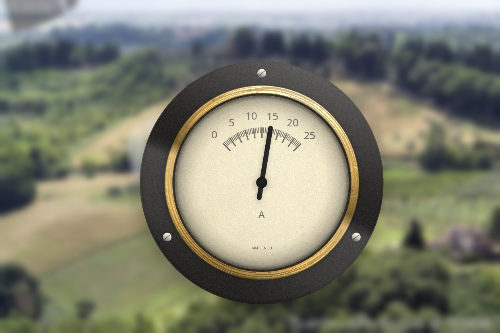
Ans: 15 (A)
